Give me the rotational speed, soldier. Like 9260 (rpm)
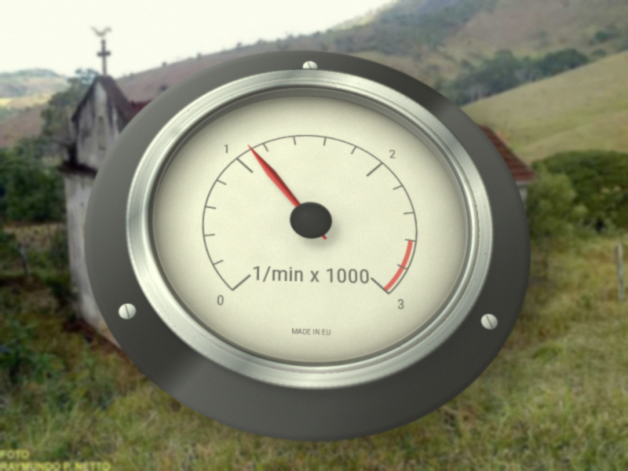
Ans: 1100 (rpm)
